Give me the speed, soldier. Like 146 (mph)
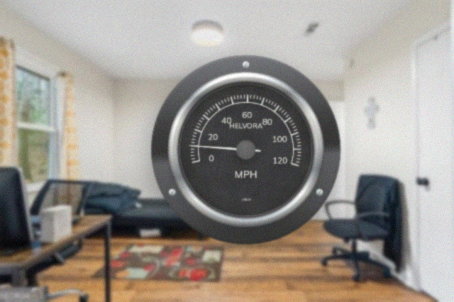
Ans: 10 (mph)
